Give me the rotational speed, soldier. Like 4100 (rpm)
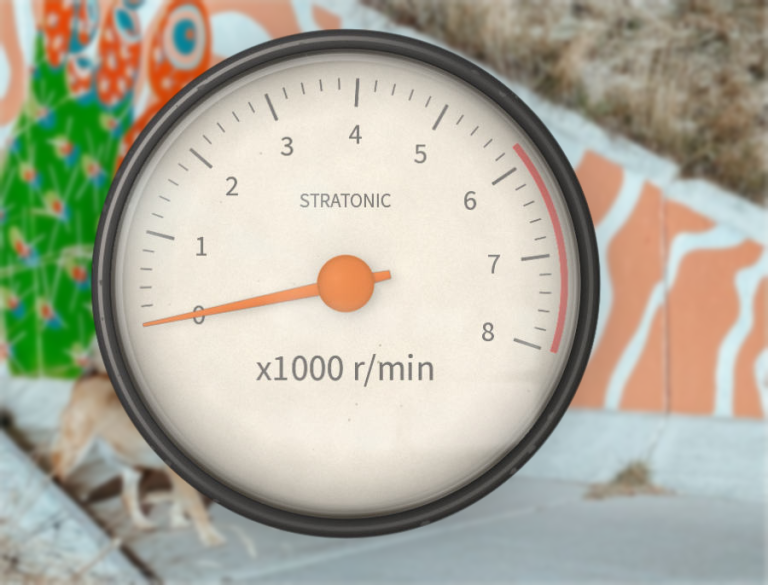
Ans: 0 (rpm)
